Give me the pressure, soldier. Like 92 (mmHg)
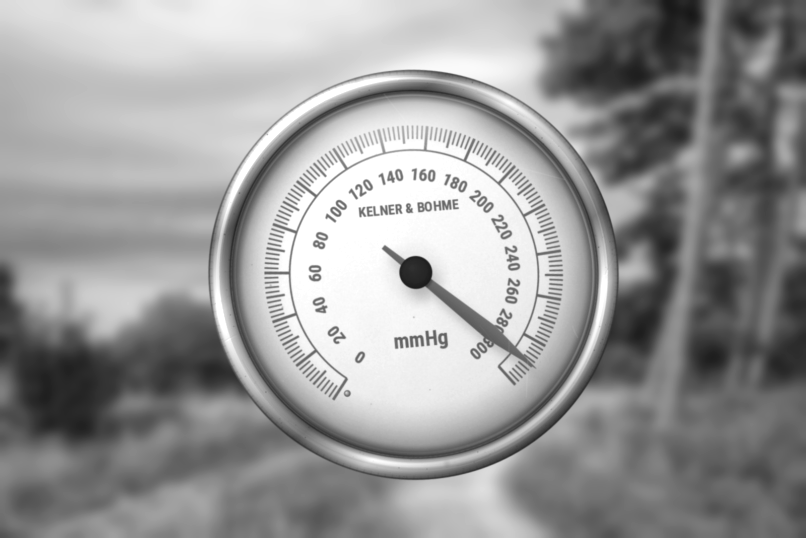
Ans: 290 (mmHg)
